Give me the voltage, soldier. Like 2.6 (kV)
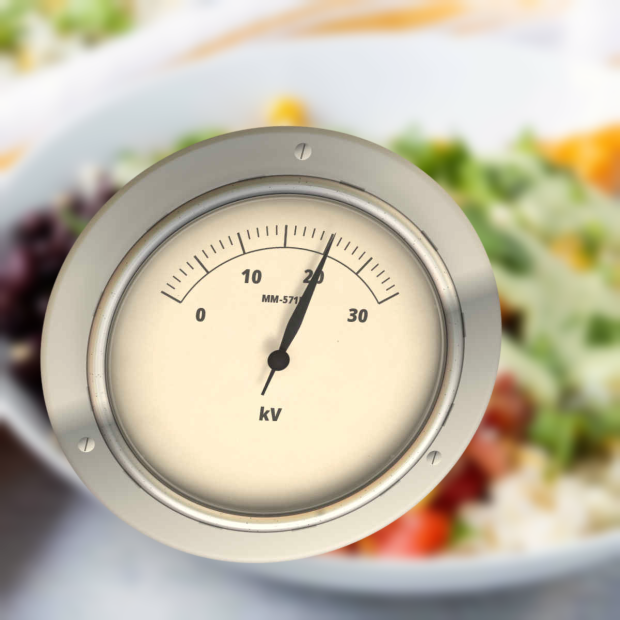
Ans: 20 (kV)
